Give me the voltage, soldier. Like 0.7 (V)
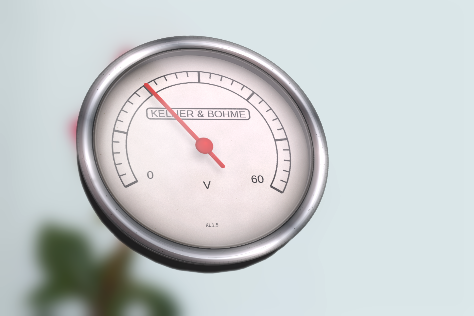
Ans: 20 (V)
